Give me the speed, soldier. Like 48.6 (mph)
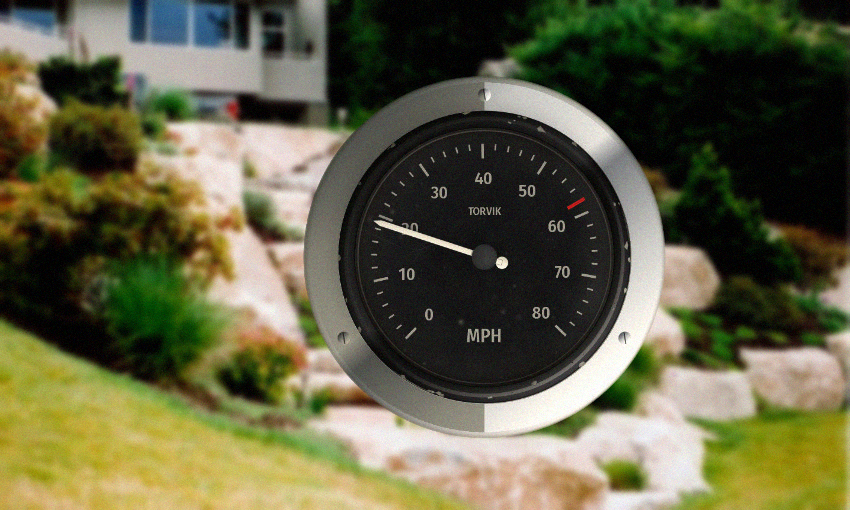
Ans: 19 (mph)
